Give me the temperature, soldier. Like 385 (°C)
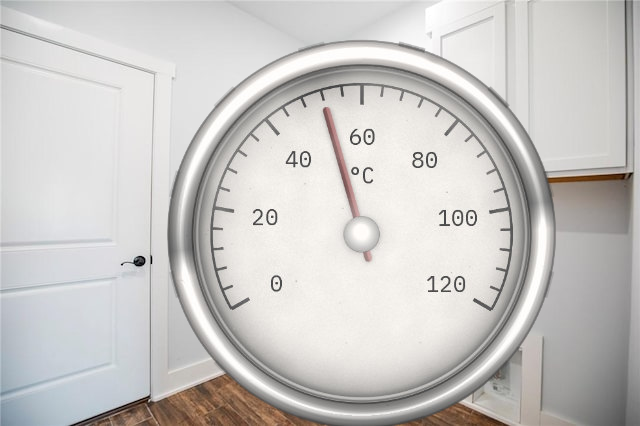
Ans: 52 (°C)
